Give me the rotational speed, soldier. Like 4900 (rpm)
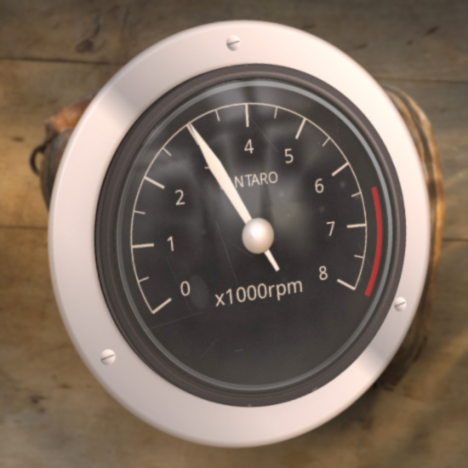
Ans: 3000 (rpm)
